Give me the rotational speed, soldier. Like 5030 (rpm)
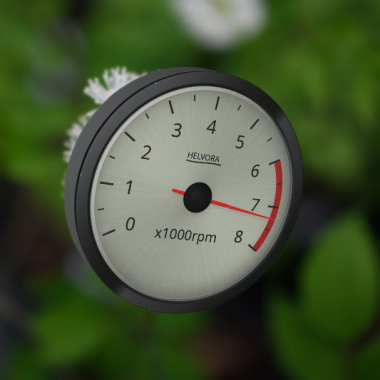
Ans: 7250 (rpm)
